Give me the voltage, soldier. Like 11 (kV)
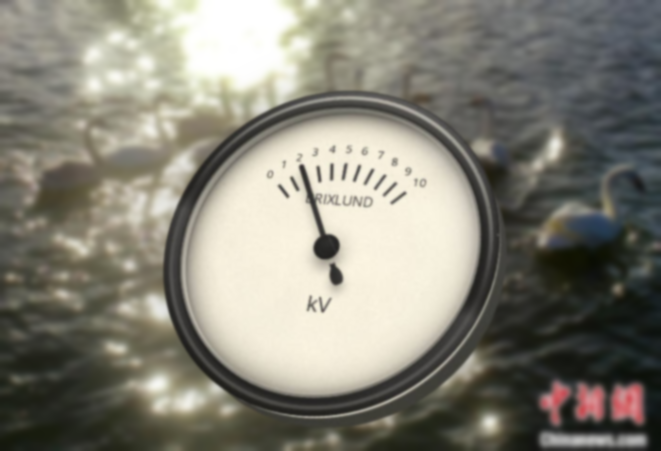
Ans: 2 (kV)
